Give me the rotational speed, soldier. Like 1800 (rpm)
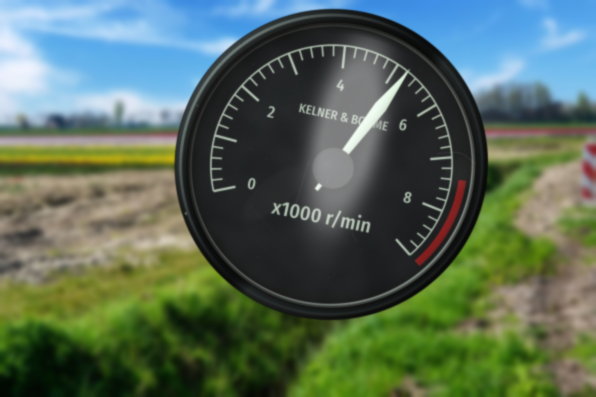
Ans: 5200 (rpm)
